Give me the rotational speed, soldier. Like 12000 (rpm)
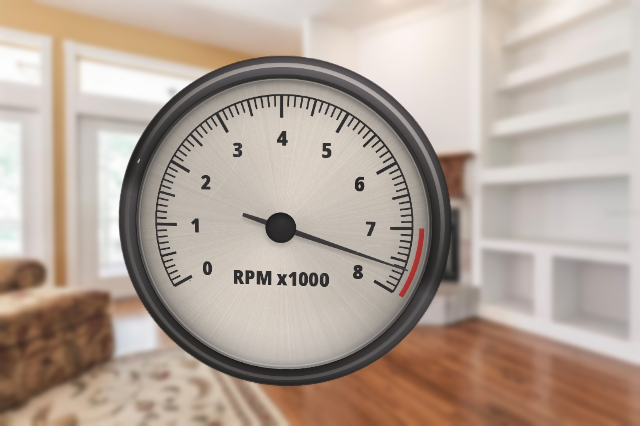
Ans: 7600 (rpm)
